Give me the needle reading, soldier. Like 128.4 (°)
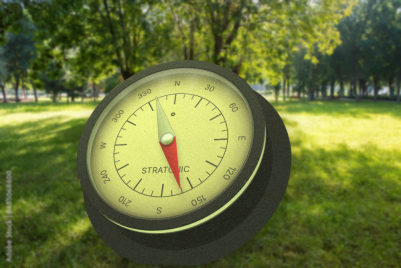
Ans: 160 (°)
